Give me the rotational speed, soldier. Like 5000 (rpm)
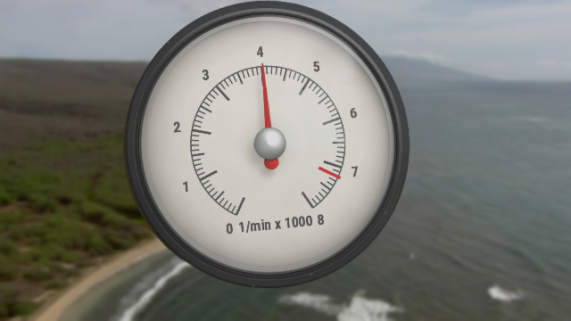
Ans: 4000 (rpm)
